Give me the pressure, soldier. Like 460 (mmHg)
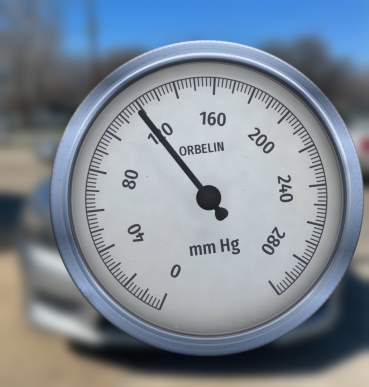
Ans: 118 (mmHg)
